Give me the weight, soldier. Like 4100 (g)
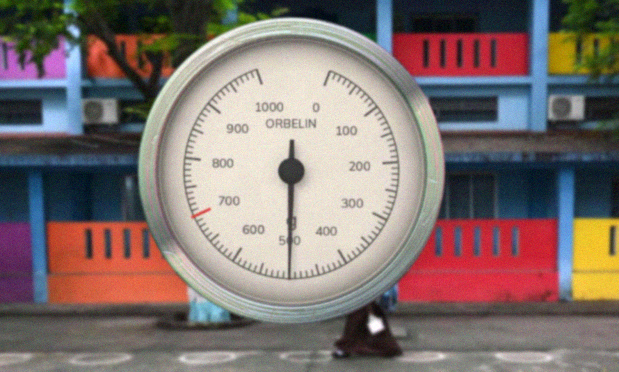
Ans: 500 (g)
